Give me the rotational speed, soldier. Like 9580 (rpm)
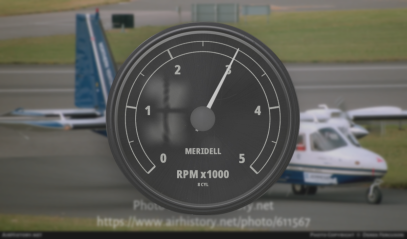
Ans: 3000 (rpm)
